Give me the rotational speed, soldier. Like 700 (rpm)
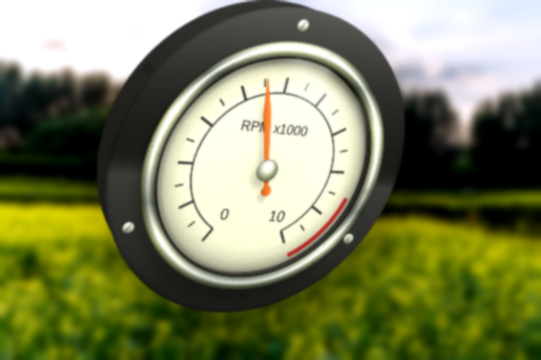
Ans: 4500 (rpm)
